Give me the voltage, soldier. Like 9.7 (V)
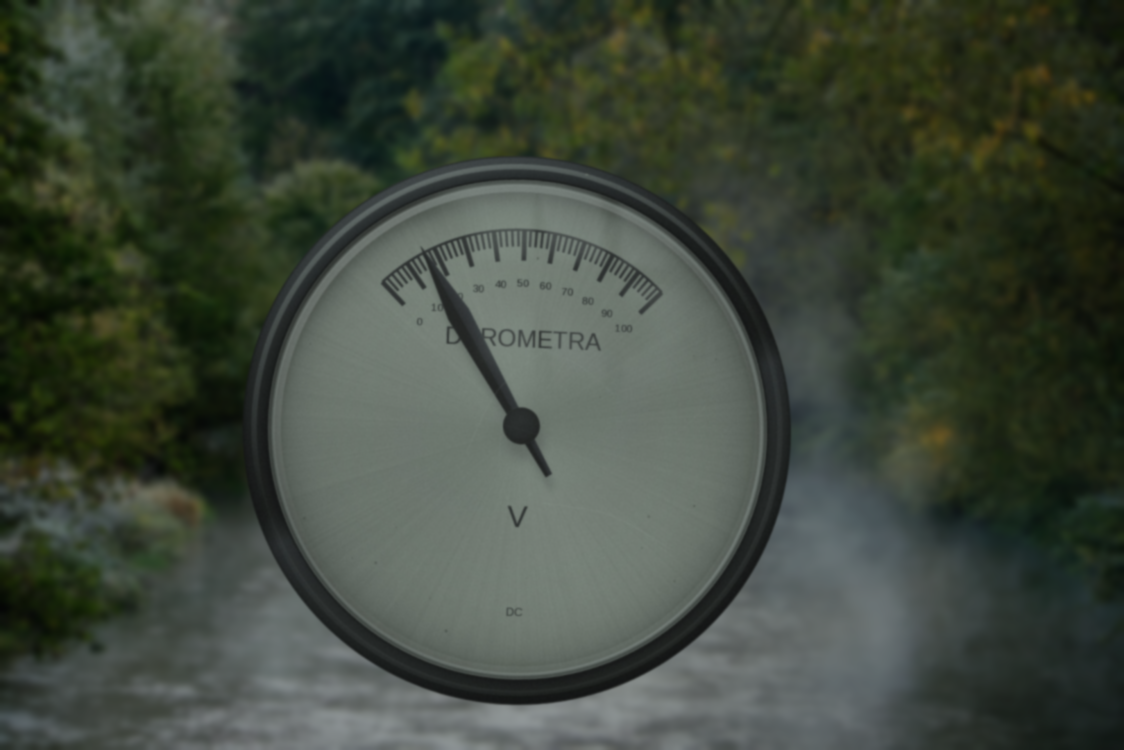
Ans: 16 (V)
